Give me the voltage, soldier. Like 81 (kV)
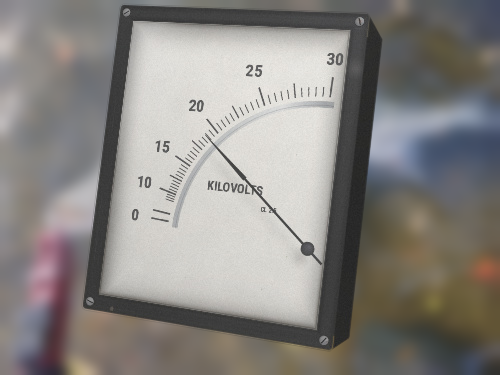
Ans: 19 (kV)
